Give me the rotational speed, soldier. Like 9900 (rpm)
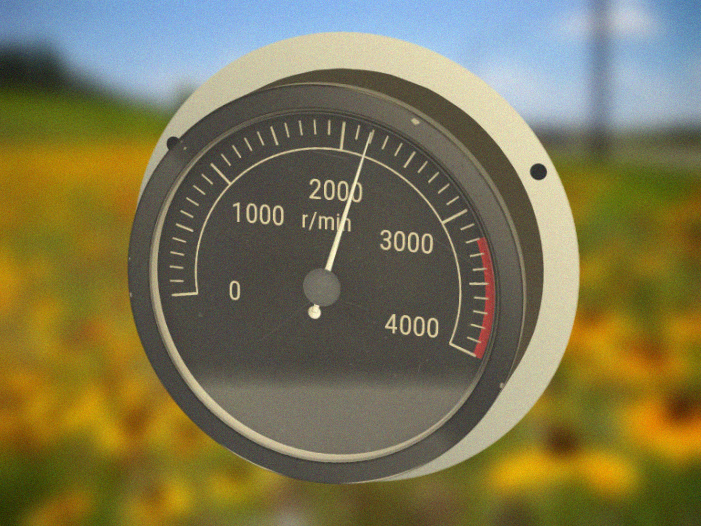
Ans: 2200 (rpm)
